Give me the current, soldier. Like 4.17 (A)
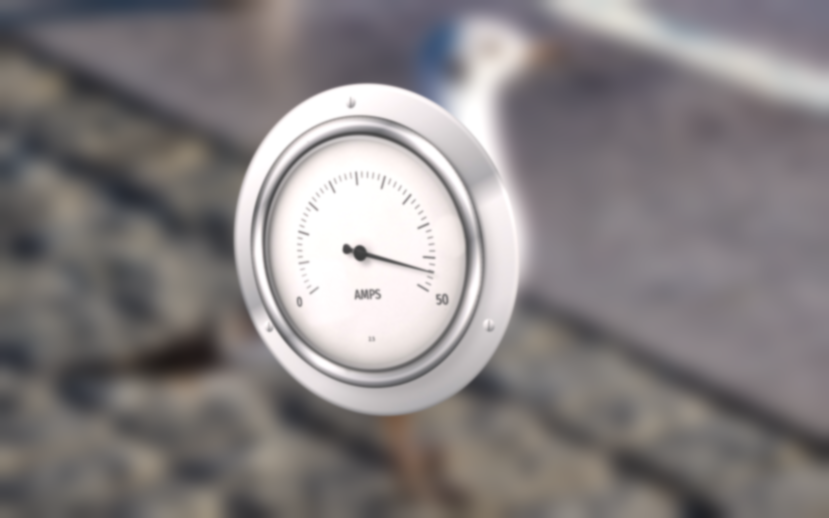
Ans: 47 (A)
